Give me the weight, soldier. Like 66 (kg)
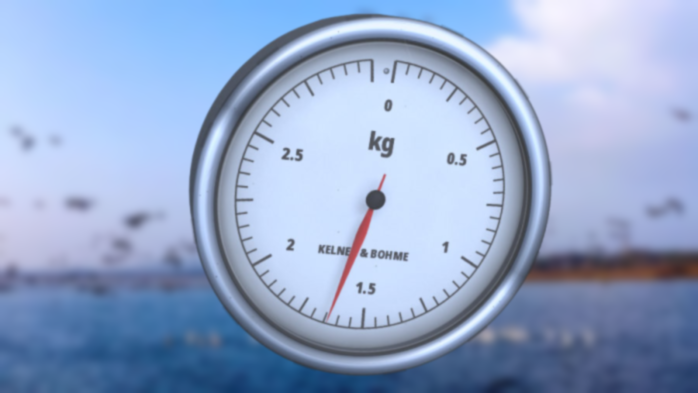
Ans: 1.65 (kg)
